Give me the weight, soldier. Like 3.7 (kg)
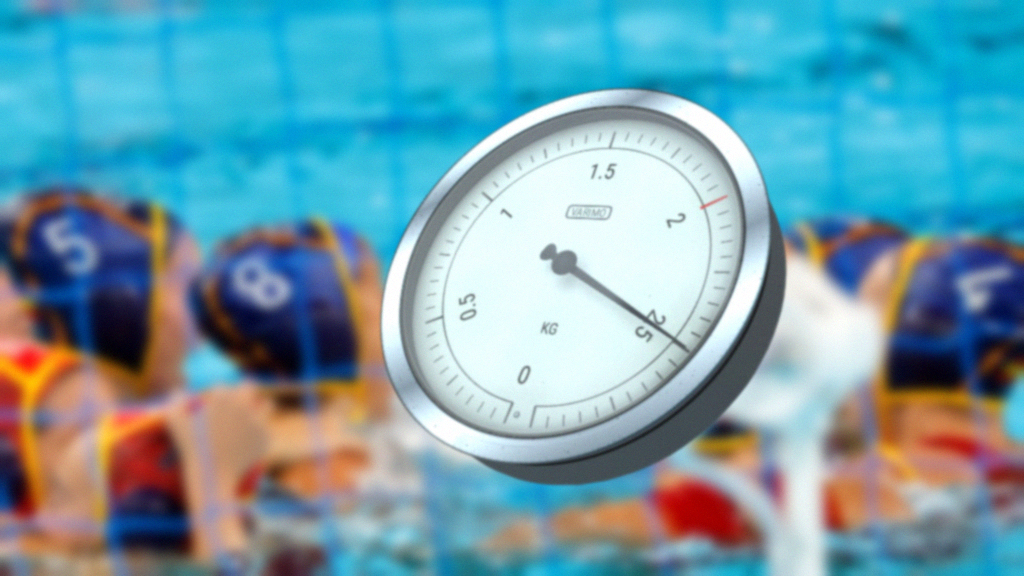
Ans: 2.5 (kg)
